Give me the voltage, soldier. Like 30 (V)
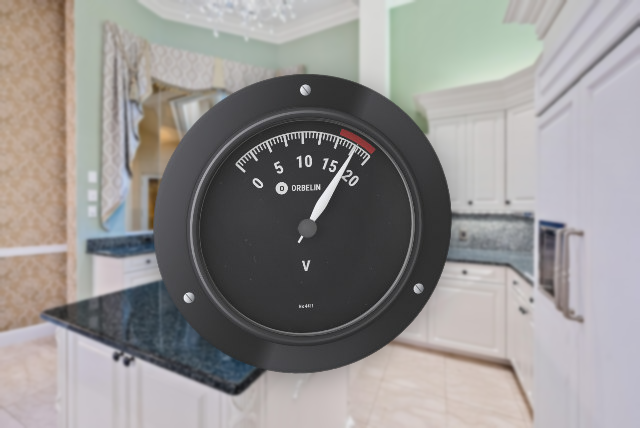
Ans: 17.5 (V)
